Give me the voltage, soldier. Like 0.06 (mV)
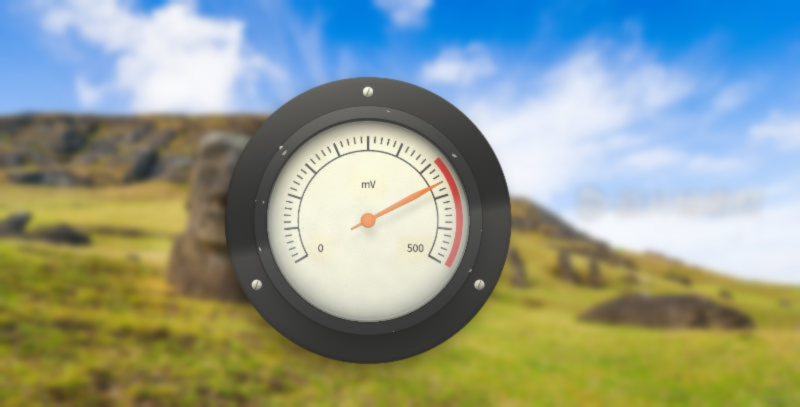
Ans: 380 (mV)
